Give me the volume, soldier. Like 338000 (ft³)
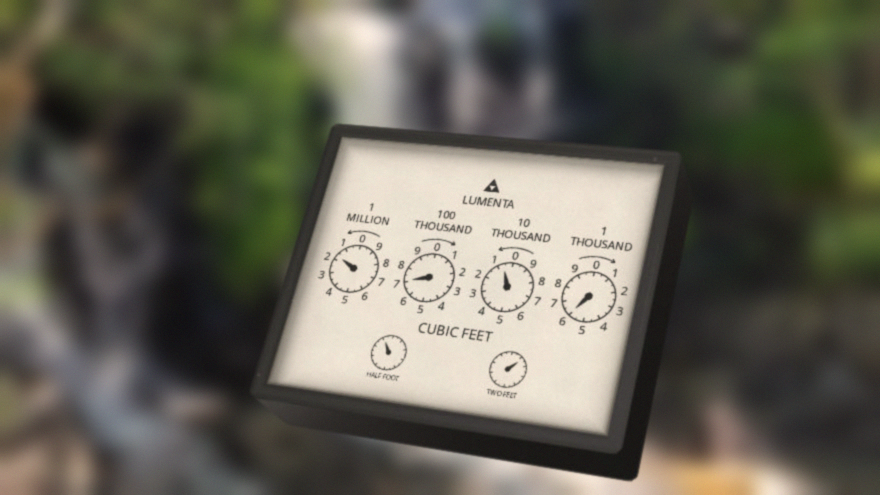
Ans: 170600 (ft³)
